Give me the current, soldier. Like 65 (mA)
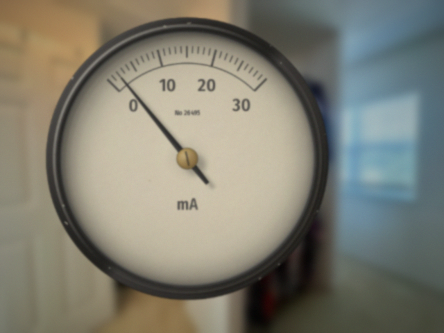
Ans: 2 (mA)
